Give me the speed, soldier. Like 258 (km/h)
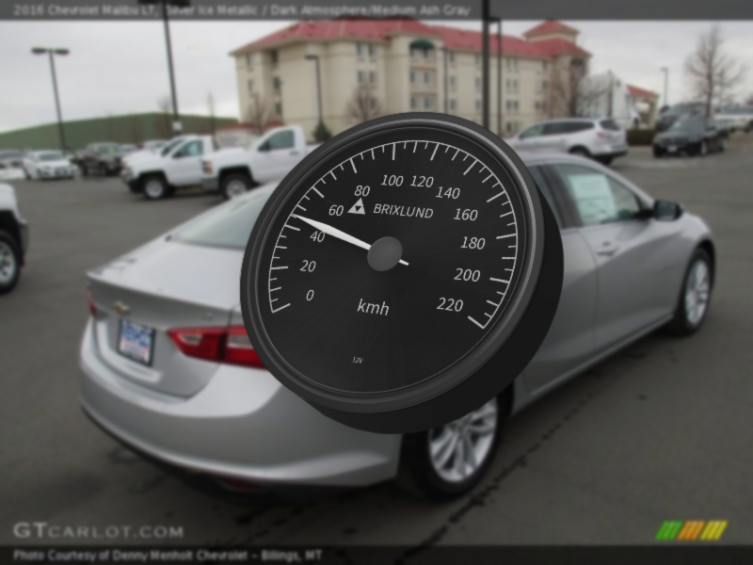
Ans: 45 (km/h)
